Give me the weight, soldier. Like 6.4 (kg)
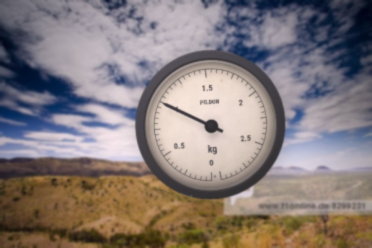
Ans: 1 (kg)
